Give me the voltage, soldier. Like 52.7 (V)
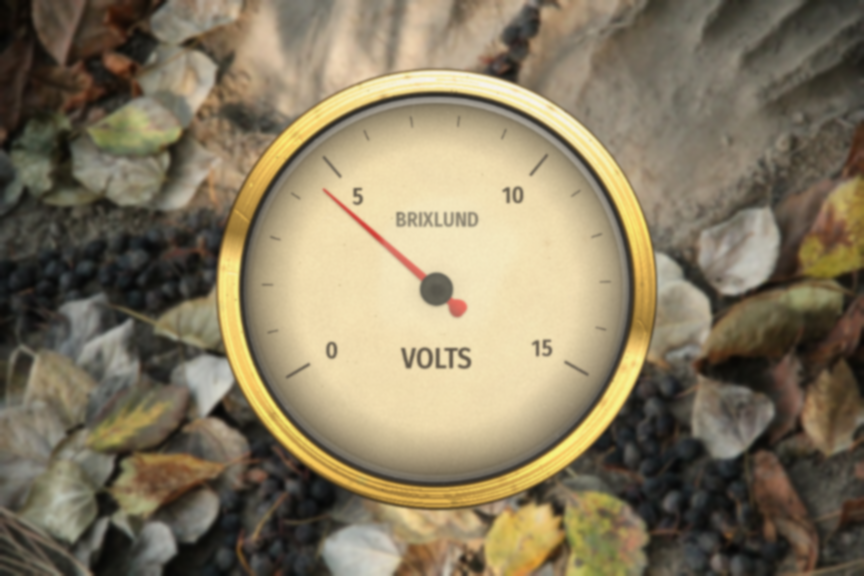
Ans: 4.5 (V)
